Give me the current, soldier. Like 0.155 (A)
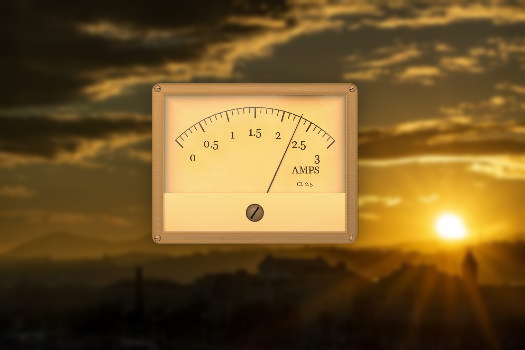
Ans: 2.3 (A)
